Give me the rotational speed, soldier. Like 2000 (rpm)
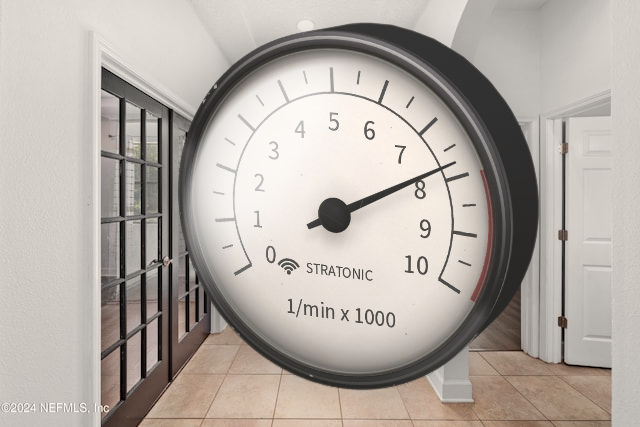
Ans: 7750 (rpm)
